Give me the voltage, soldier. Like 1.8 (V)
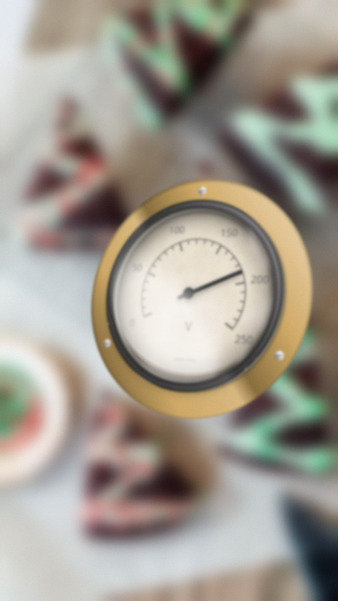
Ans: 190 (V)
